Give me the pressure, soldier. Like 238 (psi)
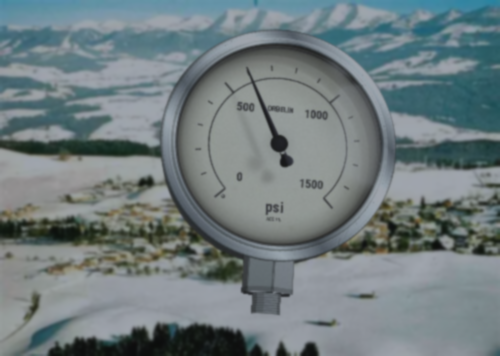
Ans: 600 (psi)
